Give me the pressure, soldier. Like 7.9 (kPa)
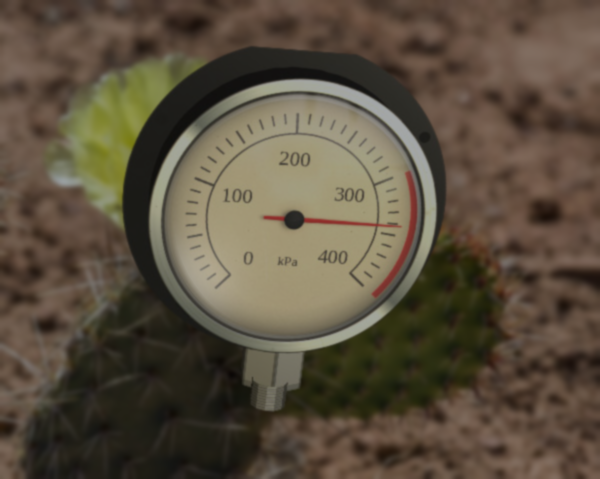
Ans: 340 (kPa)
